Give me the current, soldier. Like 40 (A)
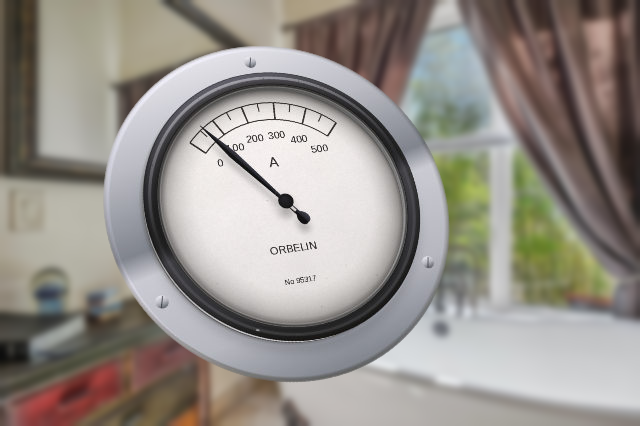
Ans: 50 (A)
